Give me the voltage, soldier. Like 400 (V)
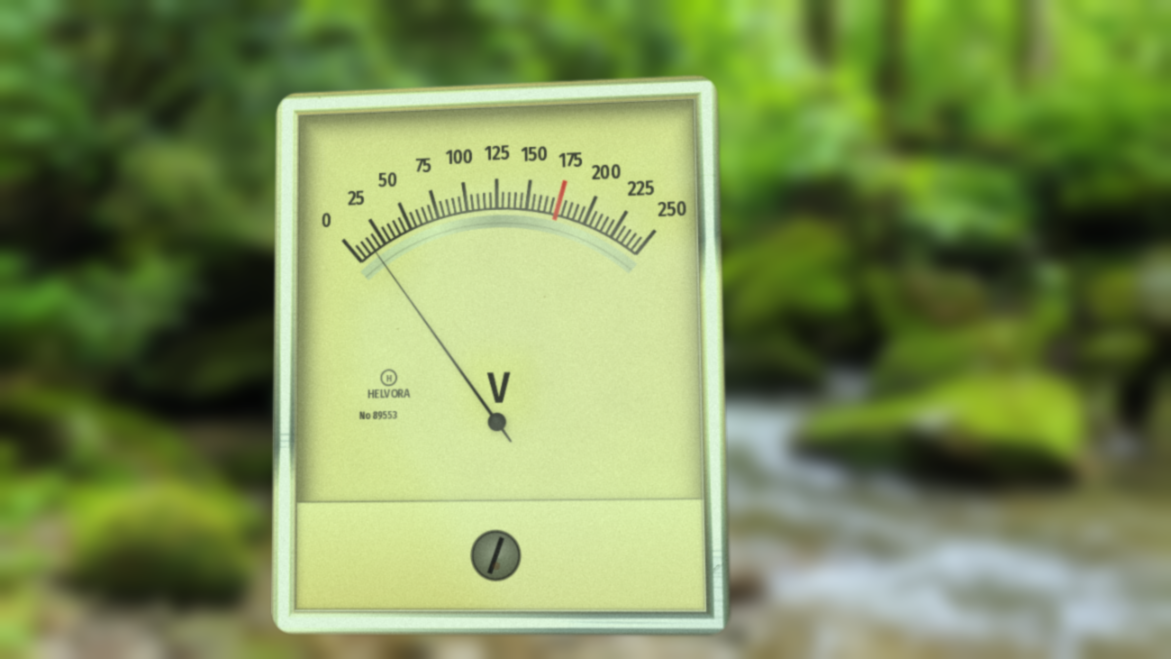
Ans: 15 (V)
